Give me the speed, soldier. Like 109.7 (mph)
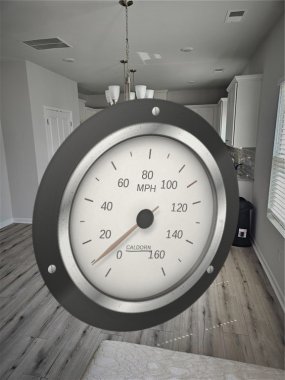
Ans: 10 (mph)
